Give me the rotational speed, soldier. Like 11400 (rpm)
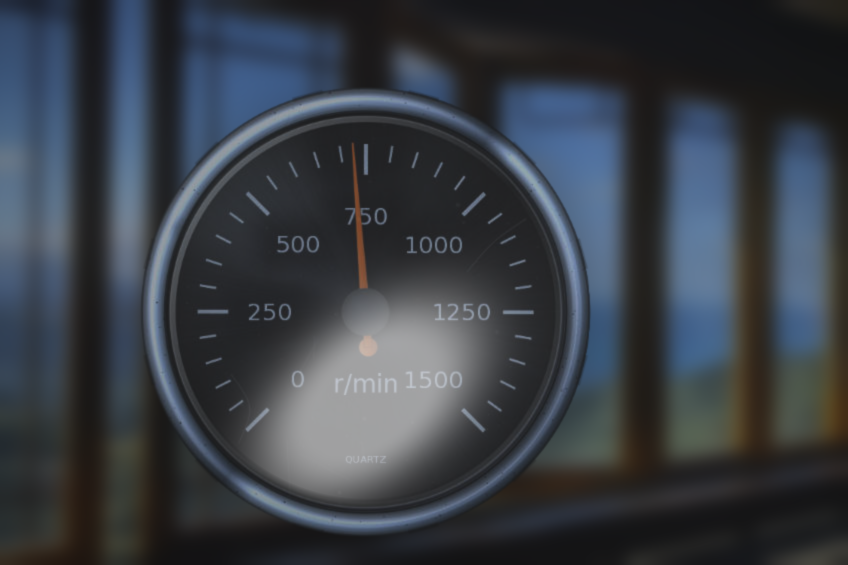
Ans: 725 (rpm)
